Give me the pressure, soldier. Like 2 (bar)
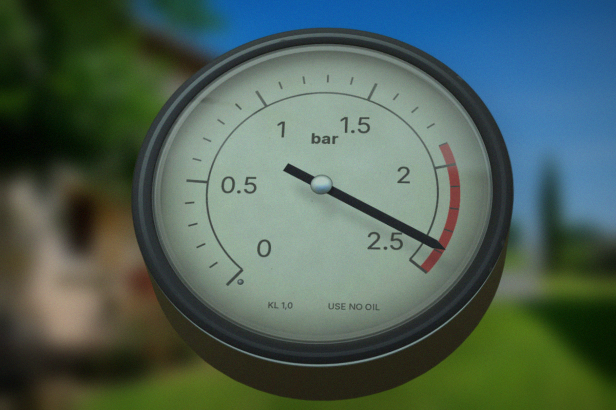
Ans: 2.4 (bar)
